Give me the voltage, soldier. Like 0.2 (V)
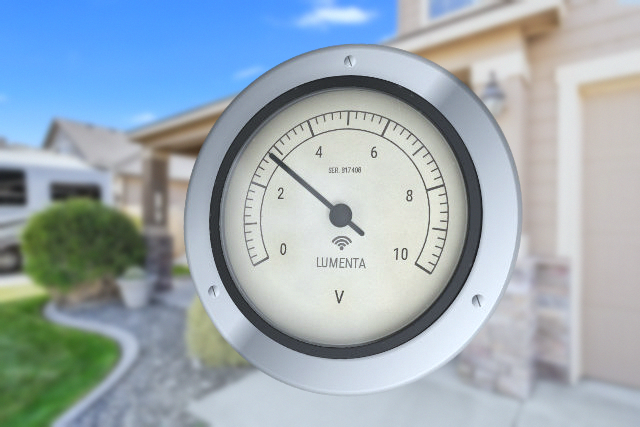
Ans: 2.8 (V)
